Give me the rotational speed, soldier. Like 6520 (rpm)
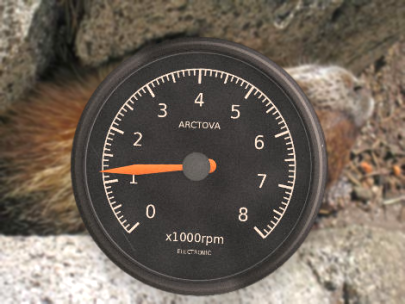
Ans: 1200 (rpm)
